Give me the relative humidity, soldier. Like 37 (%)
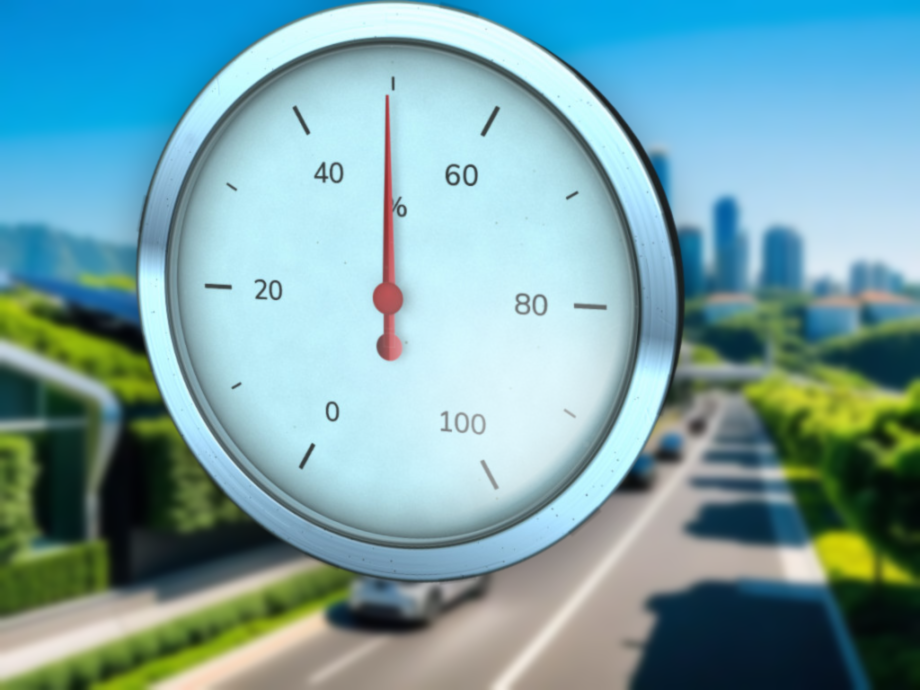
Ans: 50 (%)
